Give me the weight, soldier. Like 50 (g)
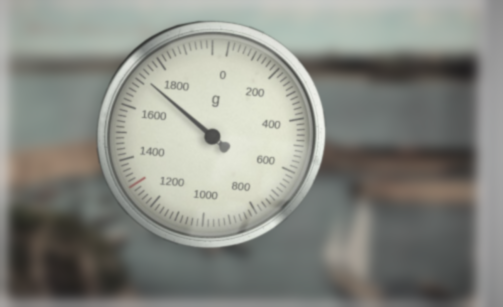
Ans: 1720 (g)
